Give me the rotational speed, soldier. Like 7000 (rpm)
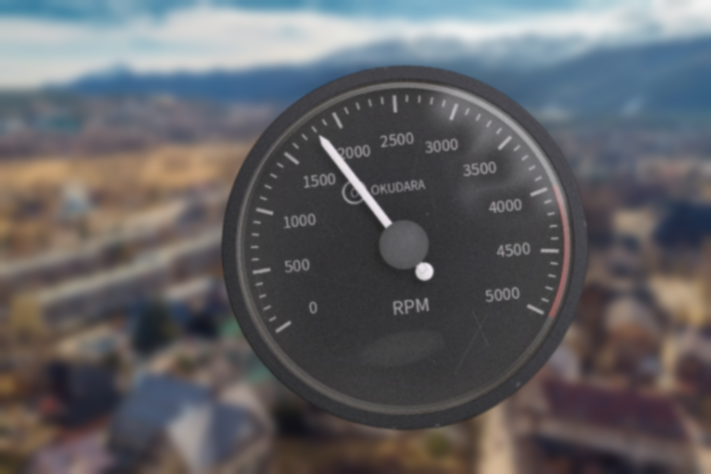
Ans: 1800 (rpm)
